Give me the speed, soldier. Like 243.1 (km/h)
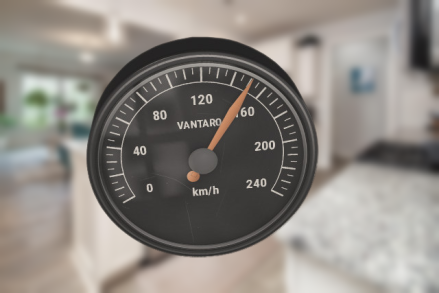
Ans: 150 (km/h)
